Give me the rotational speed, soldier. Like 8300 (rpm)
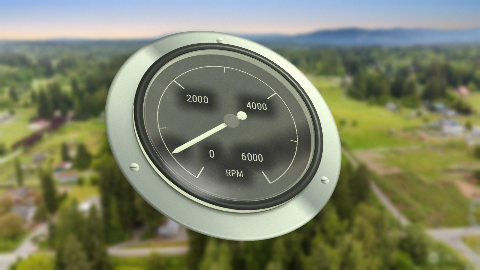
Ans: 500 (rpm)
